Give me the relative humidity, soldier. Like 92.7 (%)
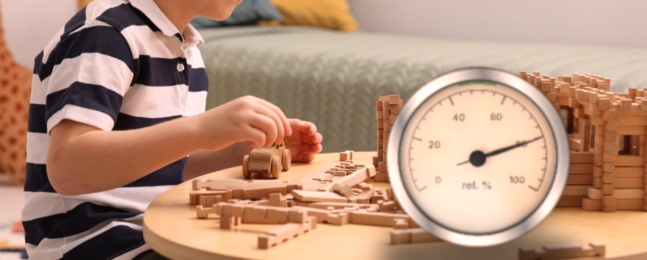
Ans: 80 (%)
